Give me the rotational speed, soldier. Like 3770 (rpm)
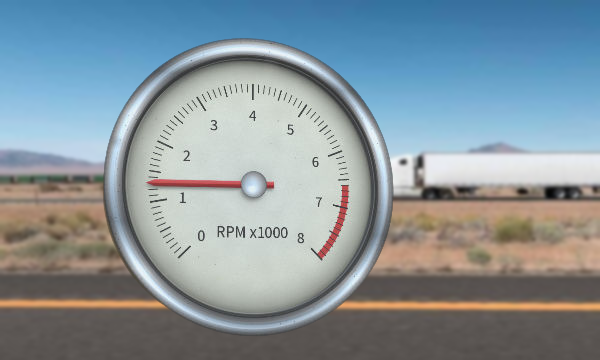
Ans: 1300 (rpm)
